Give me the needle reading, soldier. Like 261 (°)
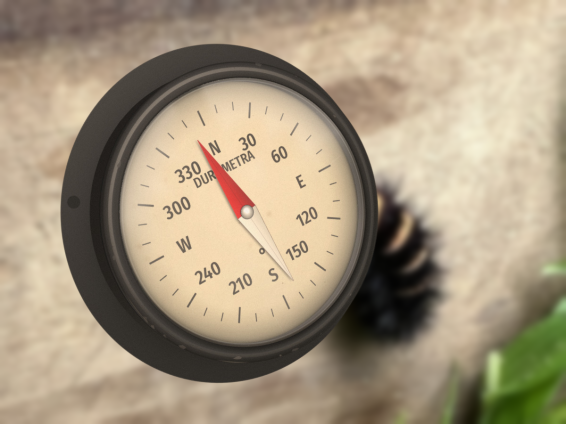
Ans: 350 (°)
